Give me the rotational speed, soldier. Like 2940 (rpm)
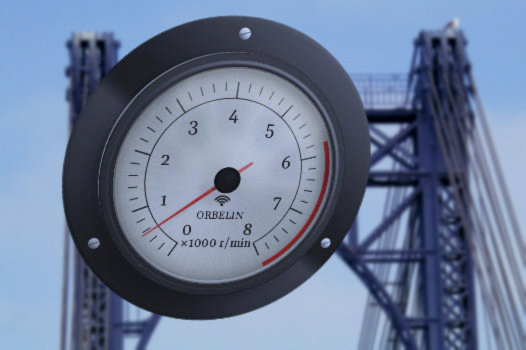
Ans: 600 (rpm)
